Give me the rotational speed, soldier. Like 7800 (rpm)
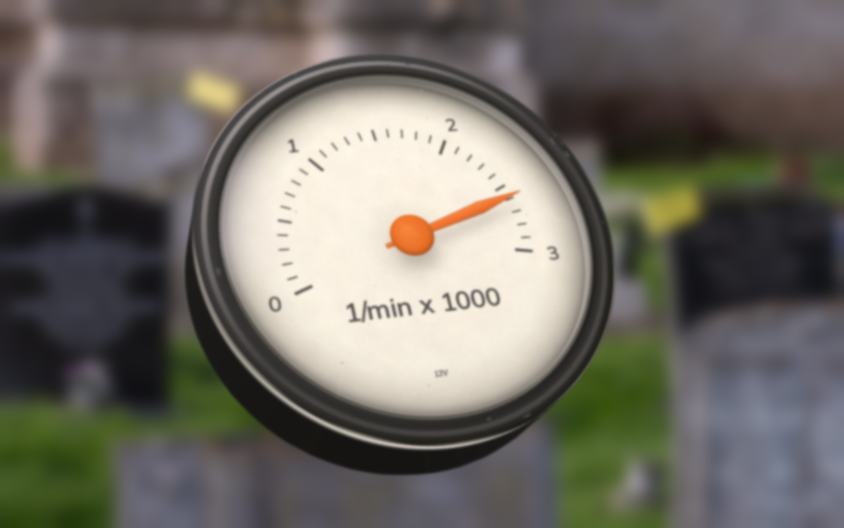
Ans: 2600 (rpm)
